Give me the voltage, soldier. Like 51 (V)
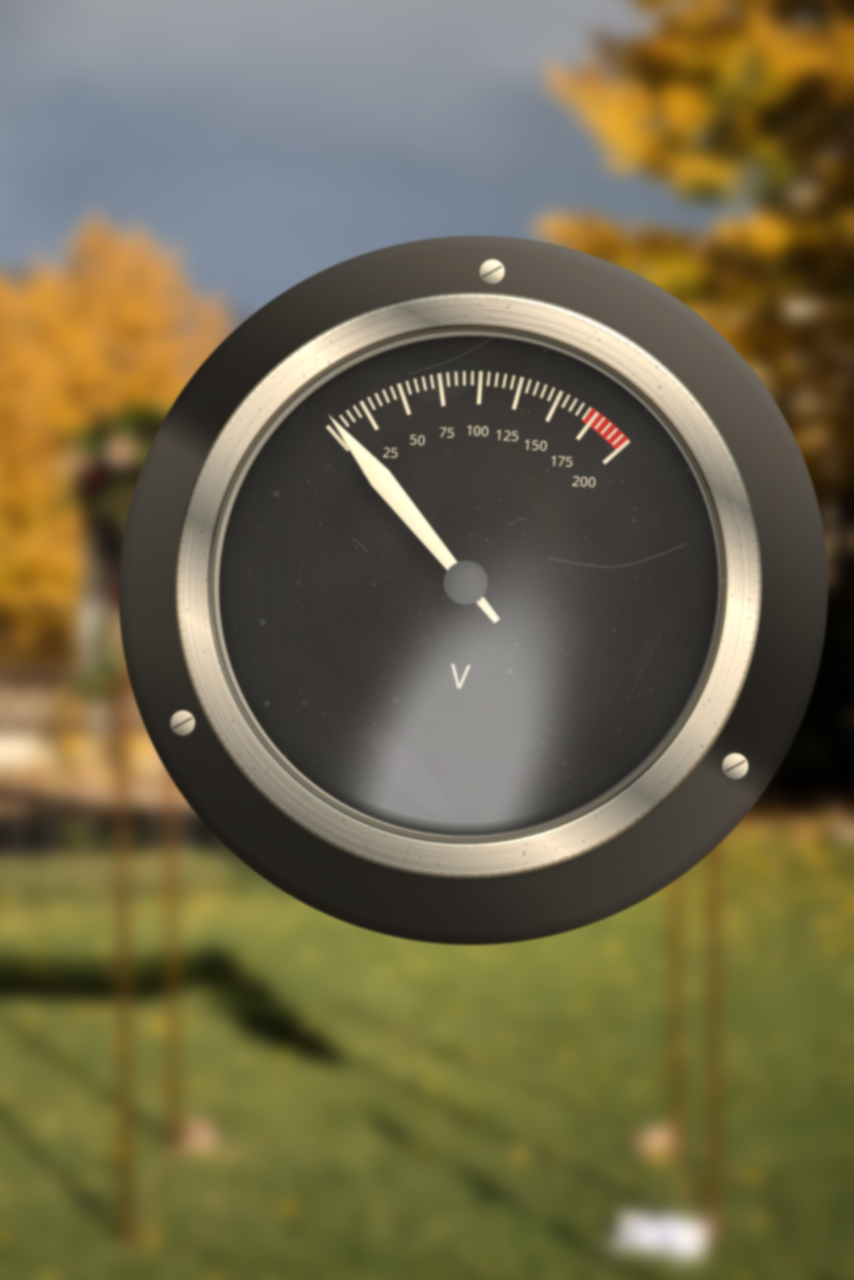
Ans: 5 (V)
